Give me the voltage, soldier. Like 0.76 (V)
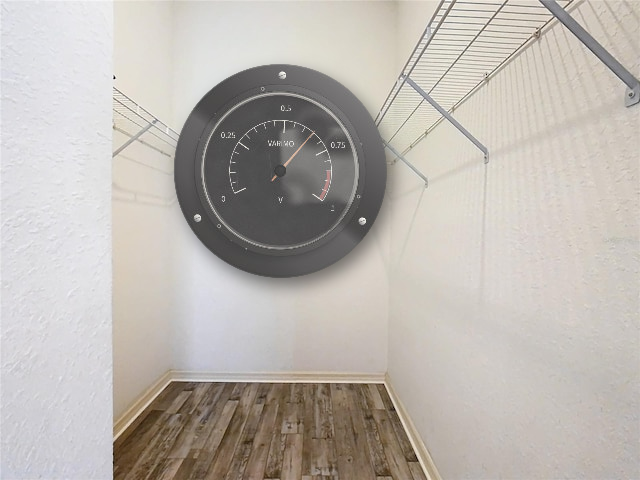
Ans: 0.65 (V)
